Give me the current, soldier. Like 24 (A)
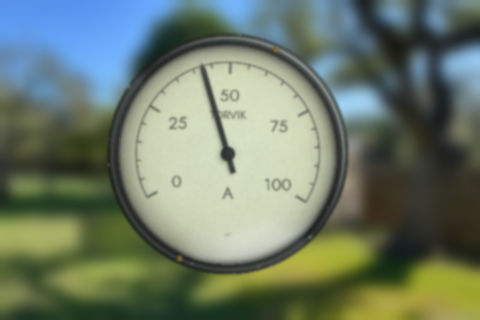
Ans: 42.5 (A)
